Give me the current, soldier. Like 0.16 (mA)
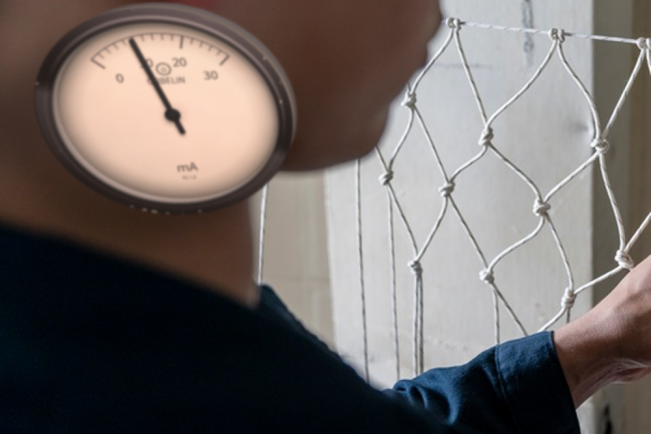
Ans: 10 (mA)
